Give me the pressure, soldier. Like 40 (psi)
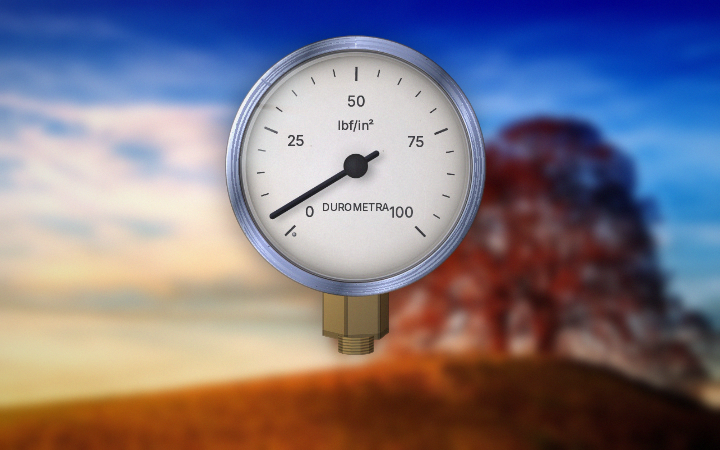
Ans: 5 (psi)
